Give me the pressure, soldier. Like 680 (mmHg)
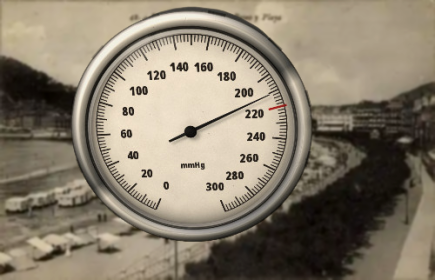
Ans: 210 (mmHg)
